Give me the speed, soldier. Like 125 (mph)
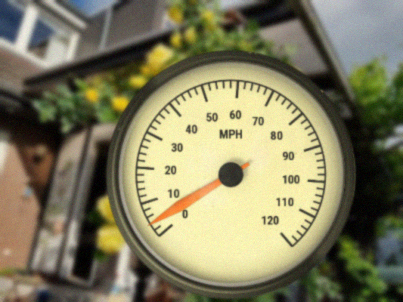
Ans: 4 (mph)
